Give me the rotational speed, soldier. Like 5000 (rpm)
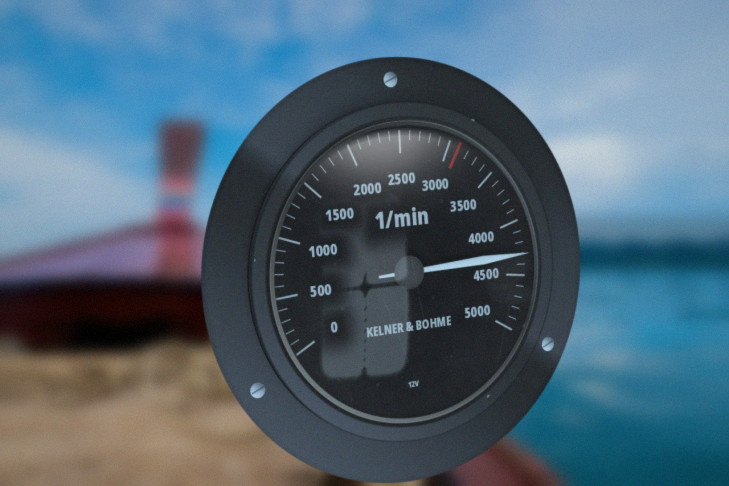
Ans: 4300 (rpm)
